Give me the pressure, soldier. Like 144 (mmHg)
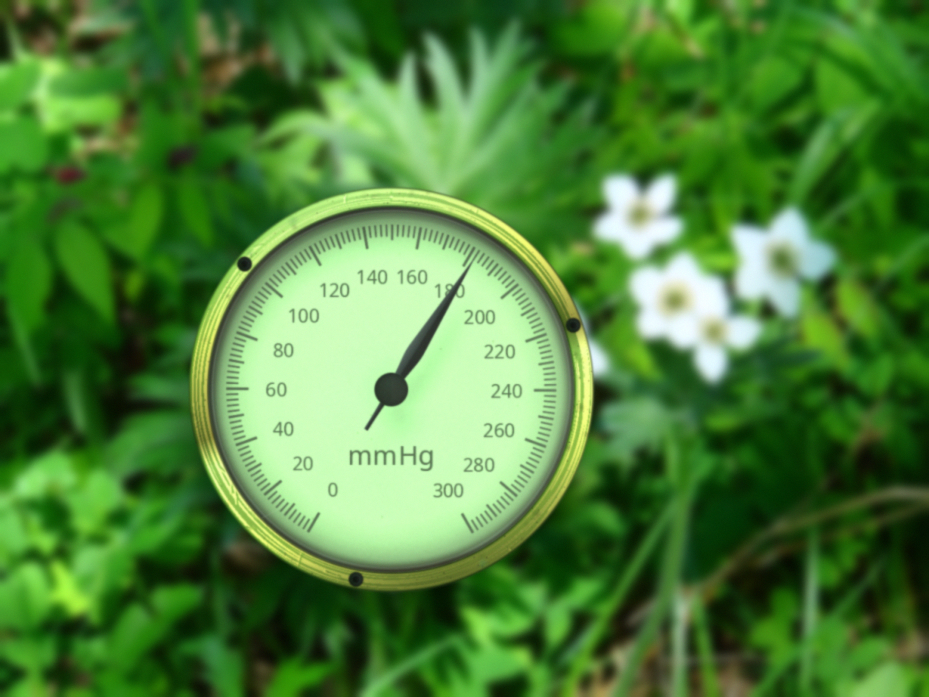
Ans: 182 (mmHg)
